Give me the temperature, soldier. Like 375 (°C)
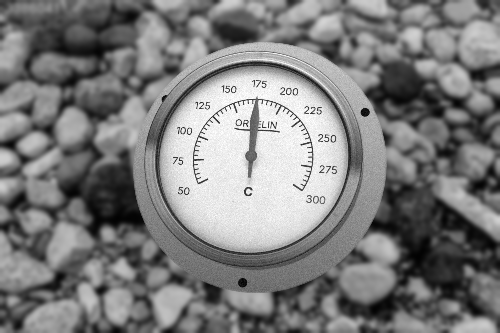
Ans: 175 (°C)
